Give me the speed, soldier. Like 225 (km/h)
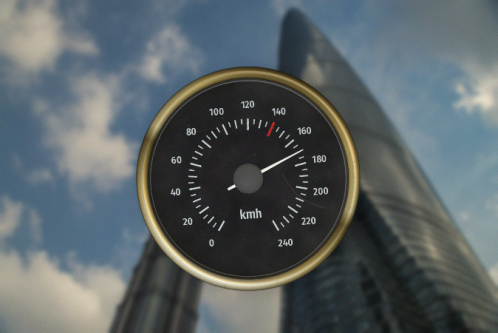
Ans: 170 (km/h)
